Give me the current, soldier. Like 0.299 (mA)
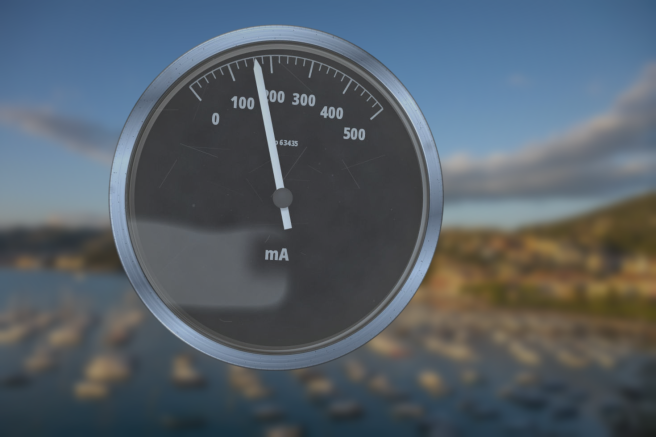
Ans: 160 (mA)
